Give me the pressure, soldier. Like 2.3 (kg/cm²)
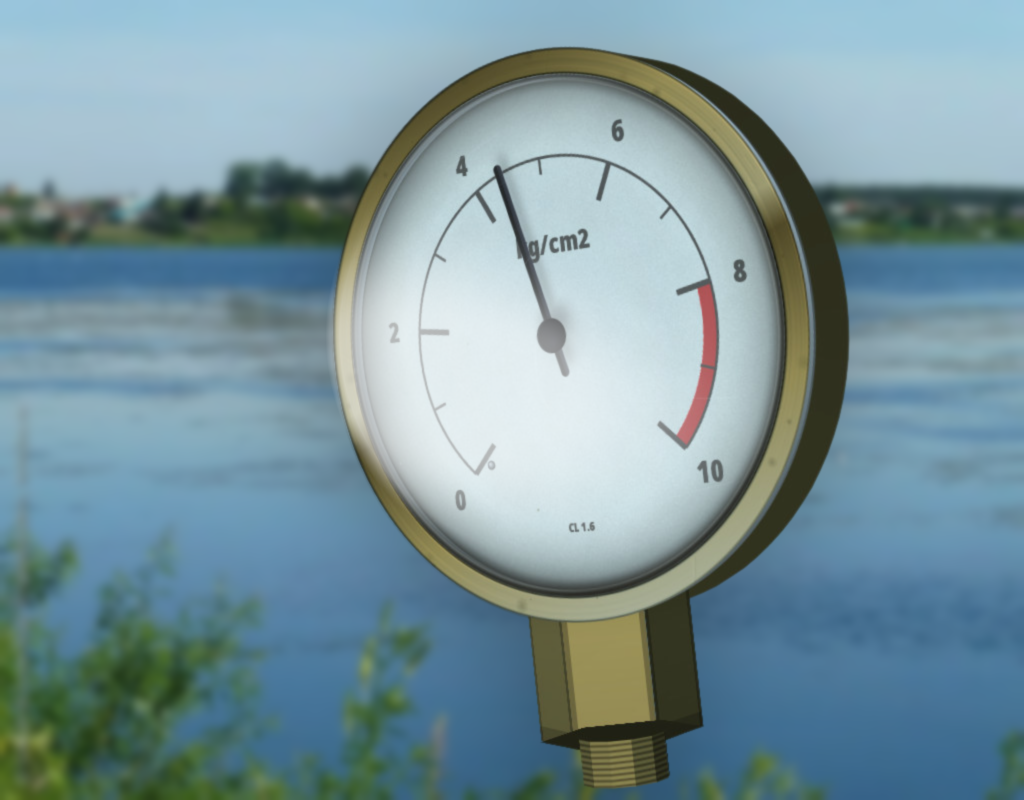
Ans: 4.5 (kg/cm²)
